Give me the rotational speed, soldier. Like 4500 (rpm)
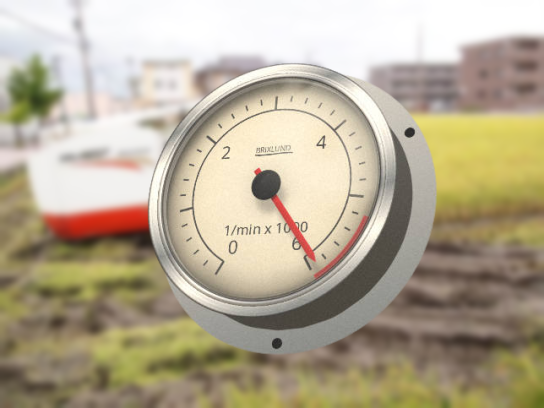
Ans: 5900 (rpm)
